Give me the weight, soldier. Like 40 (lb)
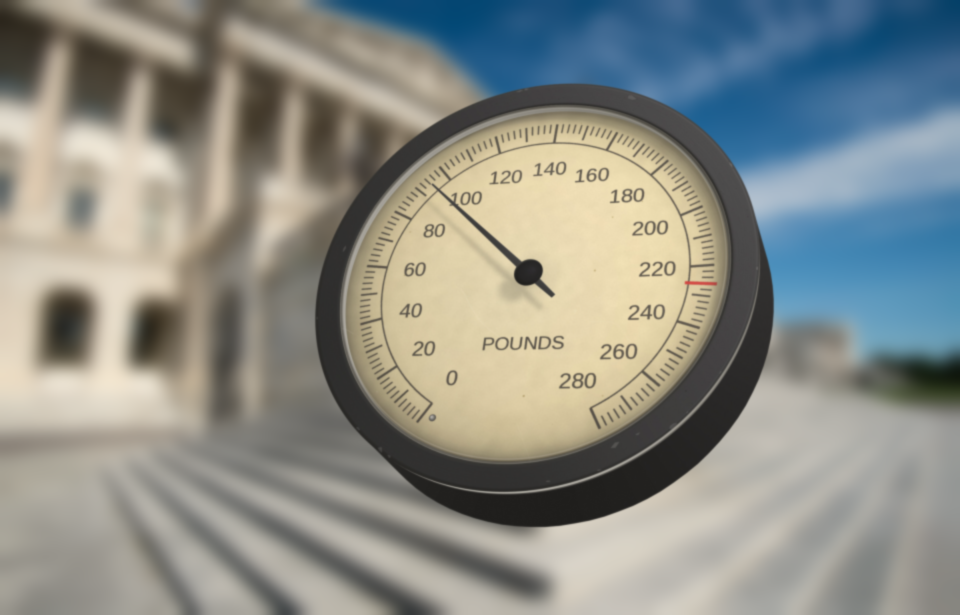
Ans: 94 (lb)
